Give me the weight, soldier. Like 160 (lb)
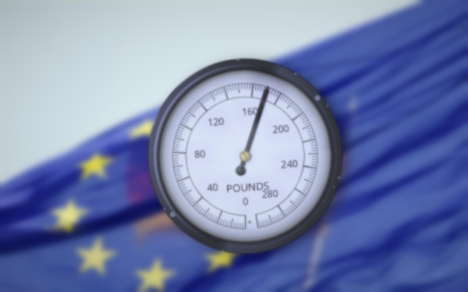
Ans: 170 (lb)
